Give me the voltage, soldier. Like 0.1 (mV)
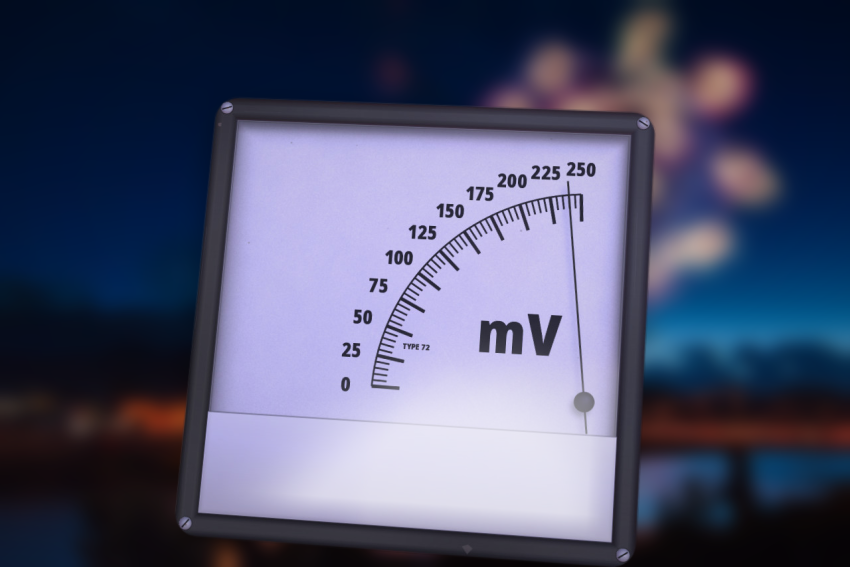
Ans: 240 (mV)
